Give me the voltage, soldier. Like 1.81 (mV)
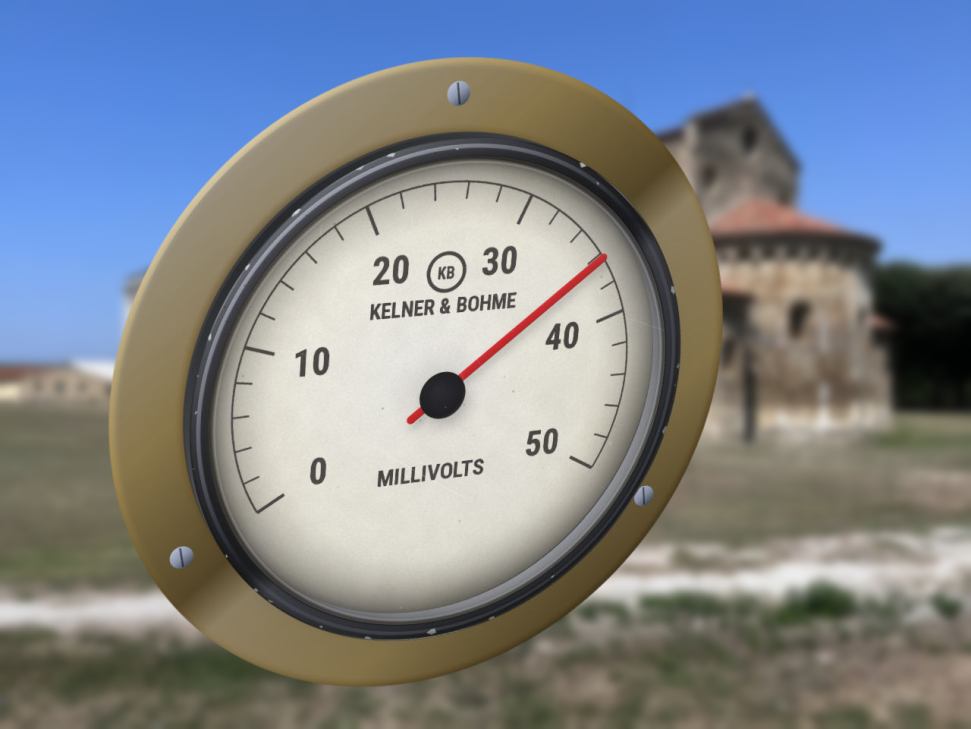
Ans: 36 (mV)
